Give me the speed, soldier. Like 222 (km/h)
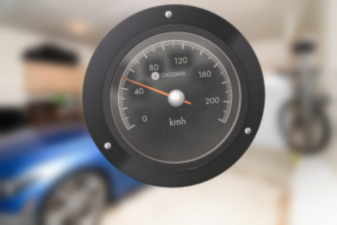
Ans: 50 (km/h)
